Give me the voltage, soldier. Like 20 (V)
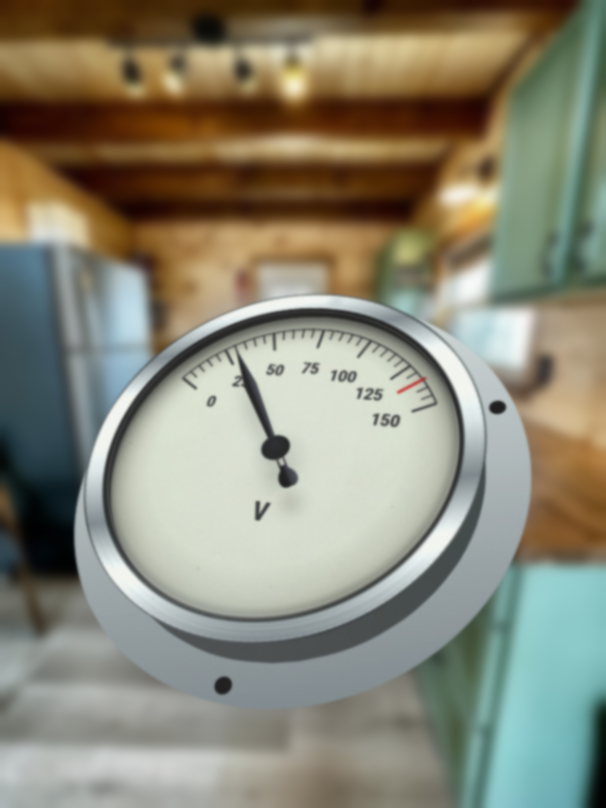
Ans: 30 (V)
